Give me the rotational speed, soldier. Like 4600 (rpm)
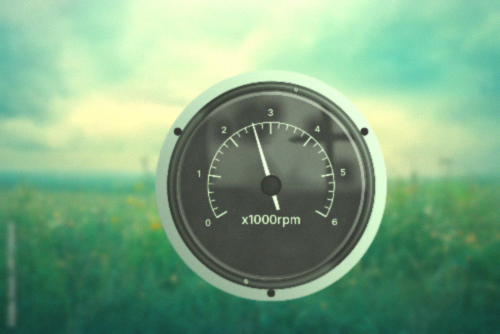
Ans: 2600 (rpm)
